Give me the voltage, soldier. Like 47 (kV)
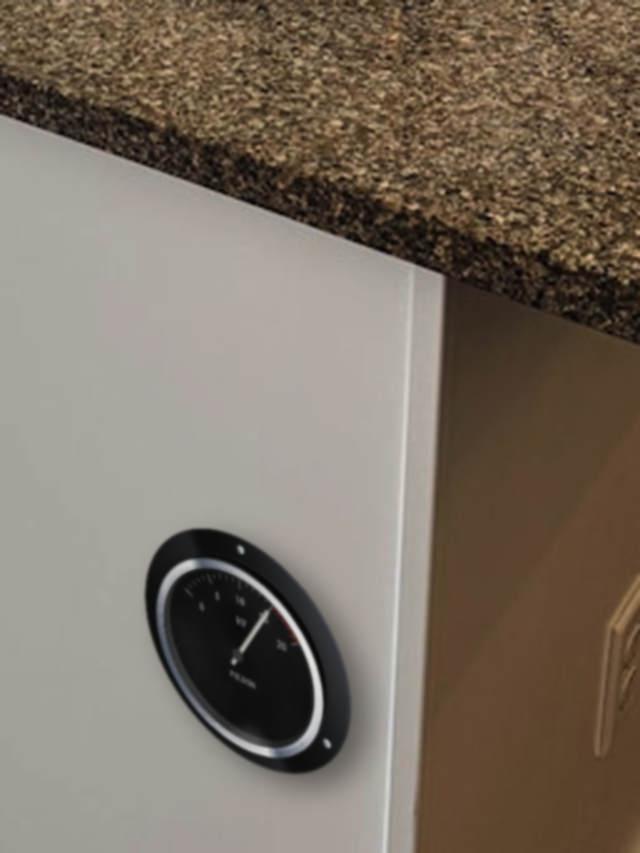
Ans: 15 (kV)
